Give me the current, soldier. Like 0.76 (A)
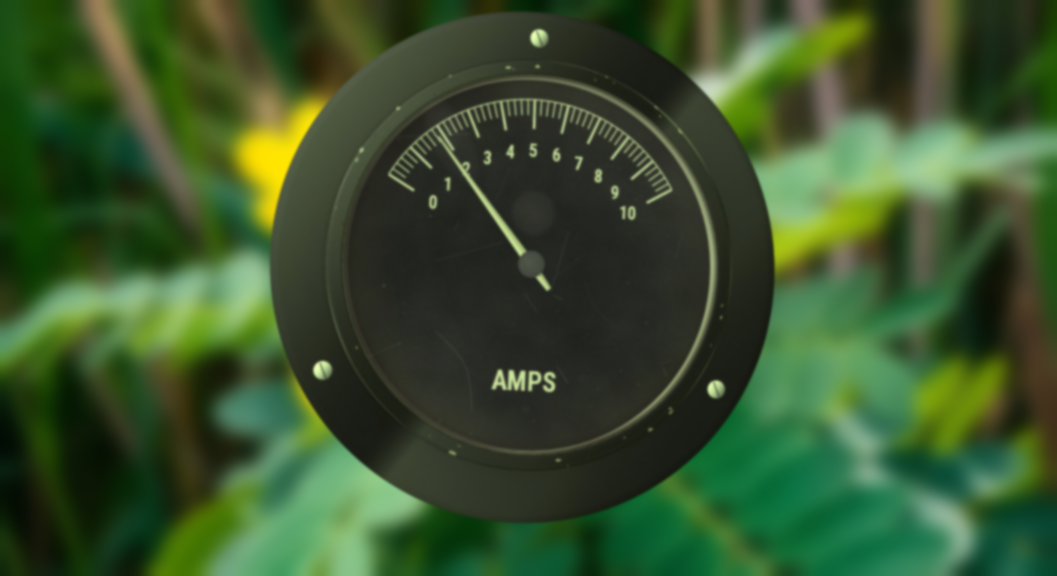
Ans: 1.8 (A)
